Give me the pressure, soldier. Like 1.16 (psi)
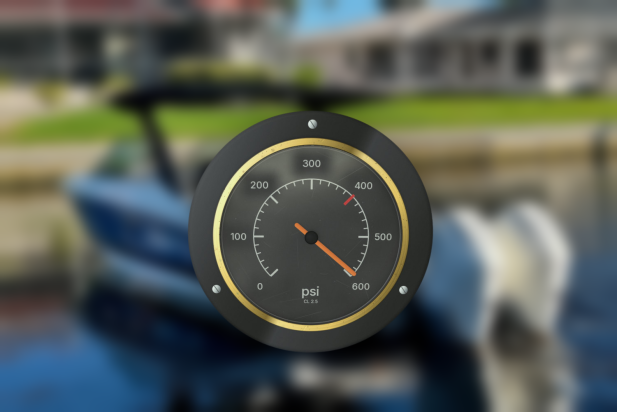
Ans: 590 (psi)
